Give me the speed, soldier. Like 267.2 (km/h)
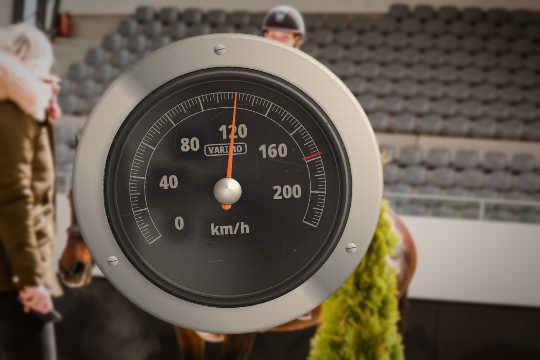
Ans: 120 (km/h)
